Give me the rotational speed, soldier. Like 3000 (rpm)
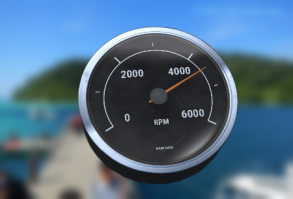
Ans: 4500 (rpm)
